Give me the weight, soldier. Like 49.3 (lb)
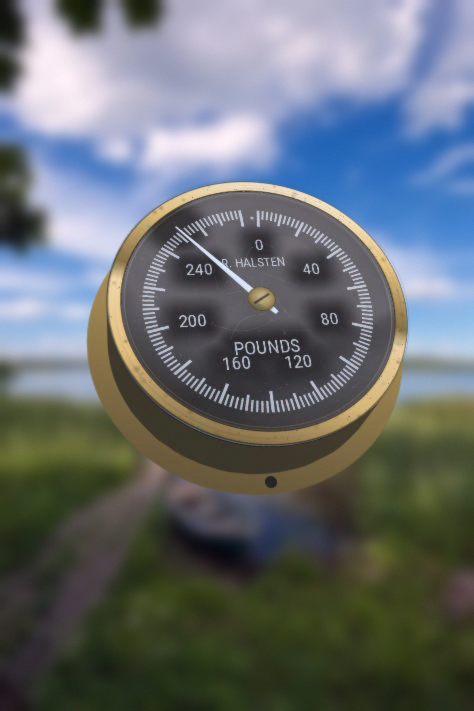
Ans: 250 (lb)
